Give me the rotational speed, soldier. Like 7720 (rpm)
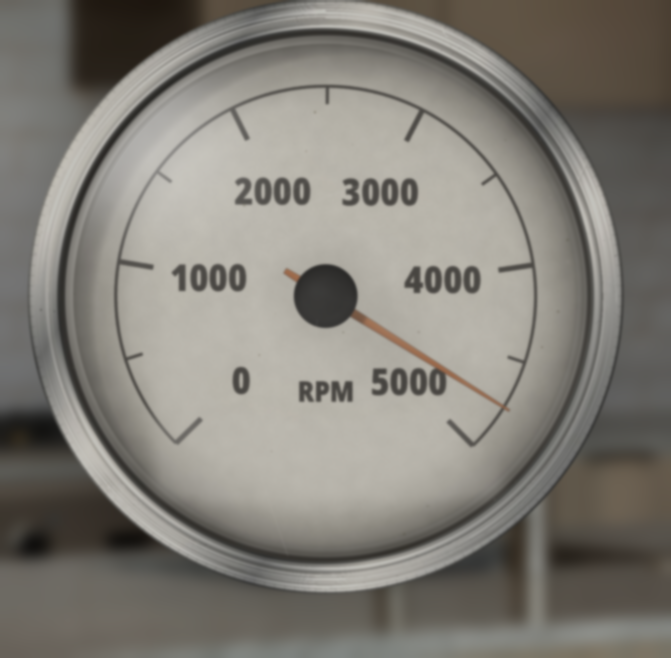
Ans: 4750 (rpm)
